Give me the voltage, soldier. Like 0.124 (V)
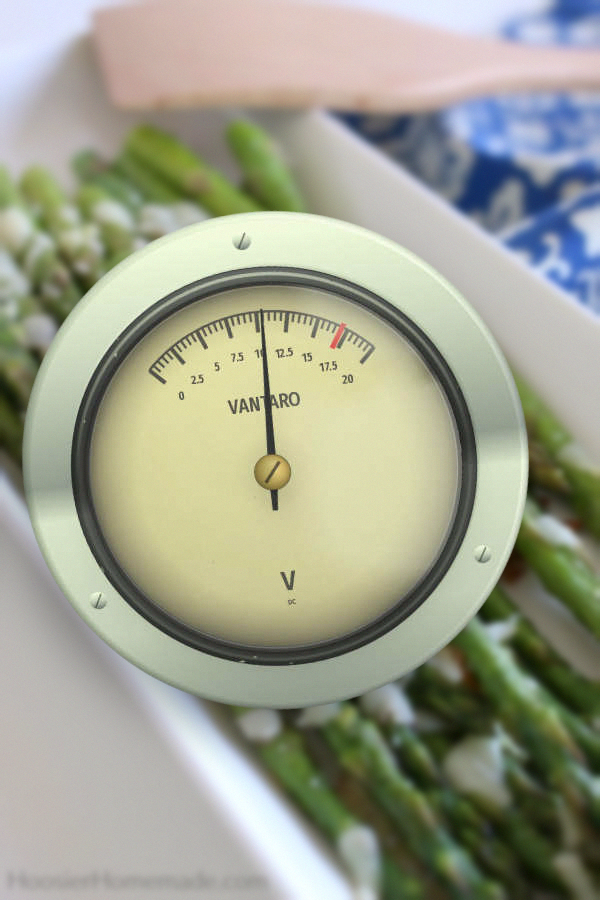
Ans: 10.5 (V)
